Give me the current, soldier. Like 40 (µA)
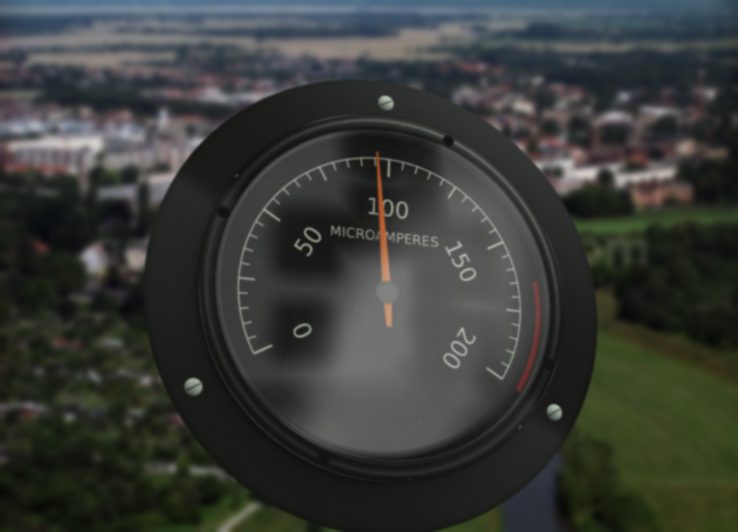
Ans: 95 (µA)
